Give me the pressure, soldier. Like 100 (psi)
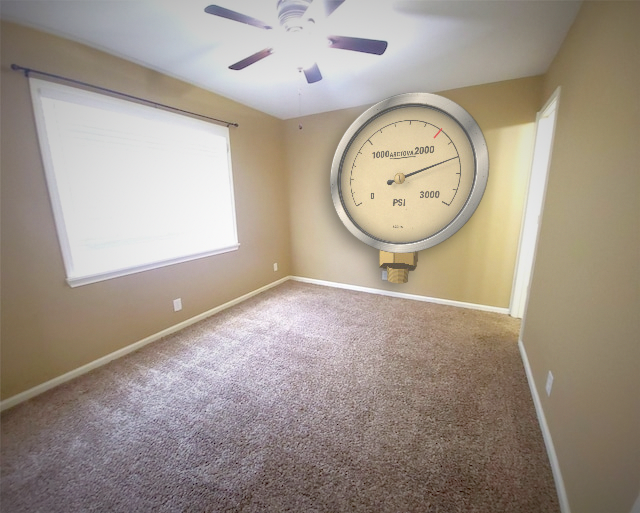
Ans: 2400 (psi)
